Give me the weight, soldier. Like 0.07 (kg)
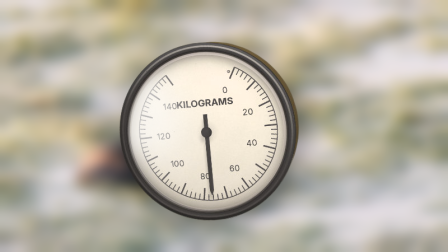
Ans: 76 (kg)
